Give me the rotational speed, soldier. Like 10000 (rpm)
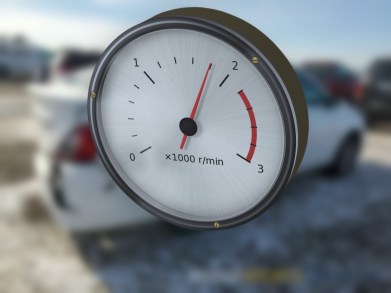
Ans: 1800 (rpm)
